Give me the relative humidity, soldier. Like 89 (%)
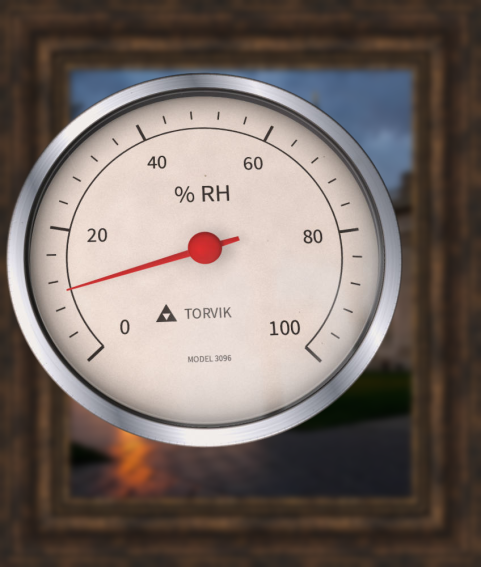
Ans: 10 (%)
